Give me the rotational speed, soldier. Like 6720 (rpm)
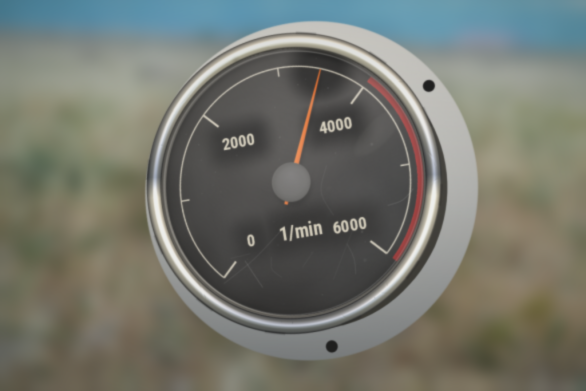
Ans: 3500 (rpm)
